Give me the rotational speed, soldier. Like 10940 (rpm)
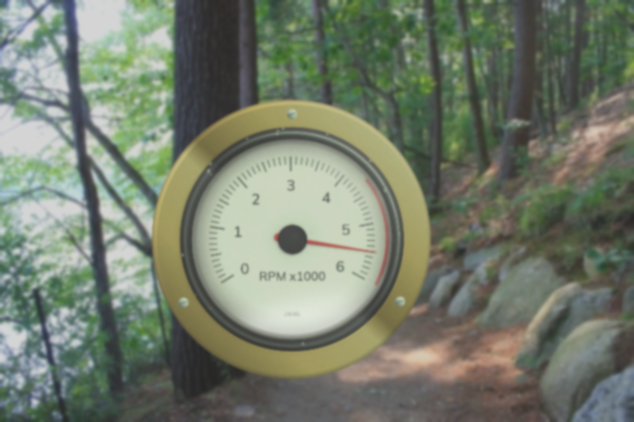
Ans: 5500 (rpm)
